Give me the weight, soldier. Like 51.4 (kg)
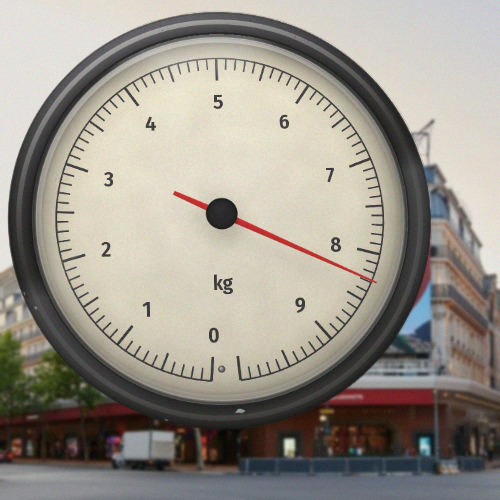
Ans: 8.3 (kg)
